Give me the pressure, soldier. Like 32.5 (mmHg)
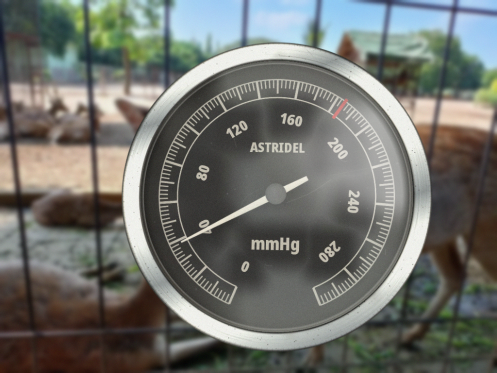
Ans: 38 (mmHg)
